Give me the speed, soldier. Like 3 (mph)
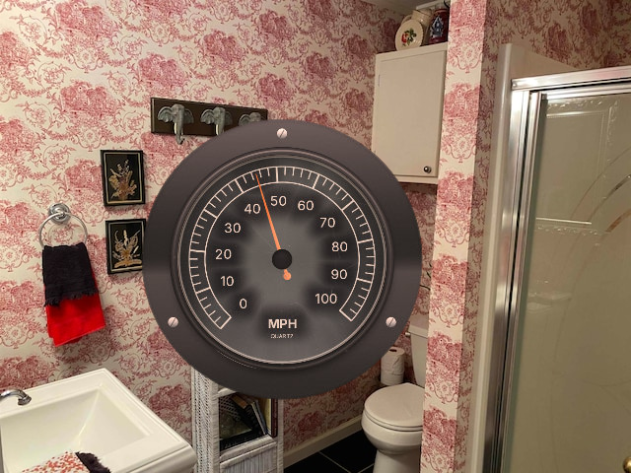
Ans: 45 (mph)
